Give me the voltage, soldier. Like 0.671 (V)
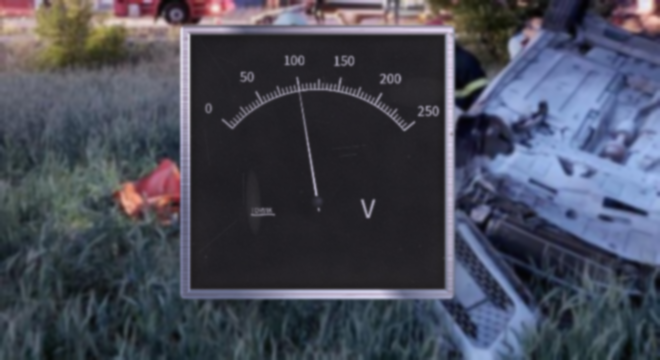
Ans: 100 (V)
